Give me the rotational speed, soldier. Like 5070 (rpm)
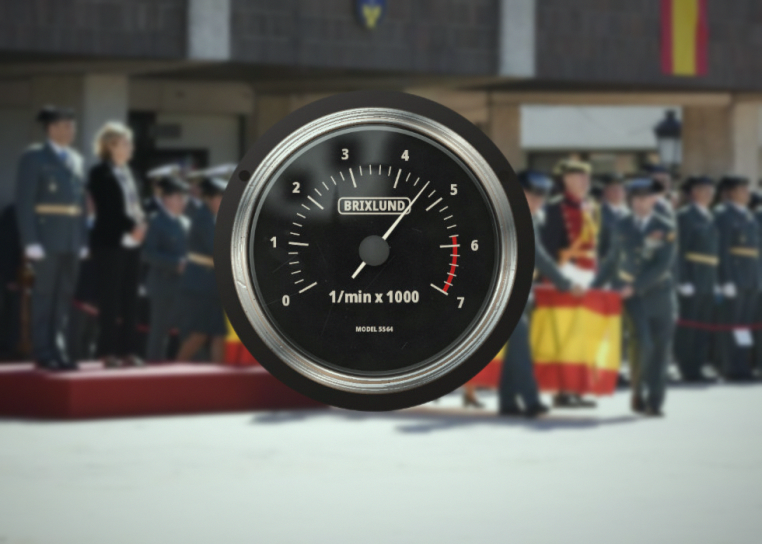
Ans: 4600 (rpm)
